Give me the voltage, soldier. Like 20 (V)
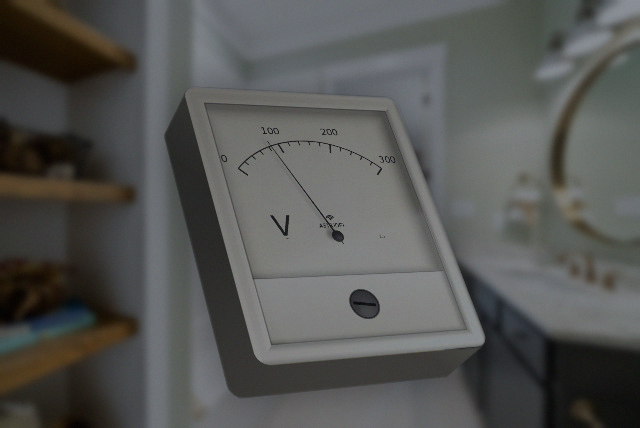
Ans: 80 (V)
